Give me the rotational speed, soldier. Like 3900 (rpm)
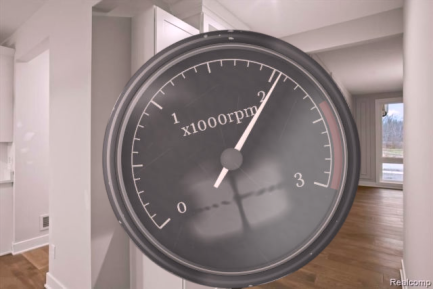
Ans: 2050 (rpm)
